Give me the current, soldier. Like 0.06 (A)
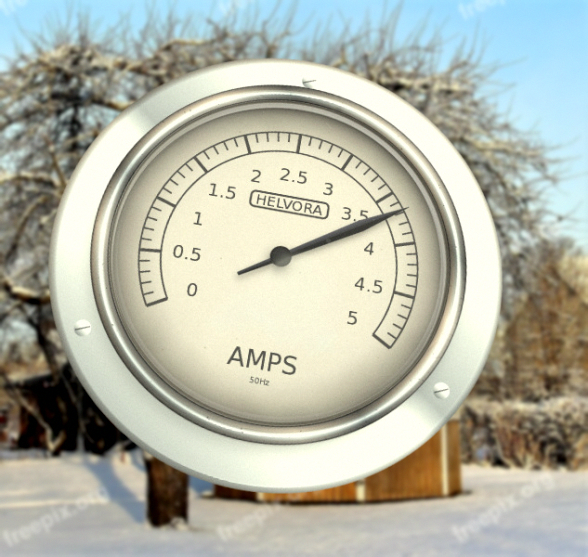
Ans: 3.7 (A)
